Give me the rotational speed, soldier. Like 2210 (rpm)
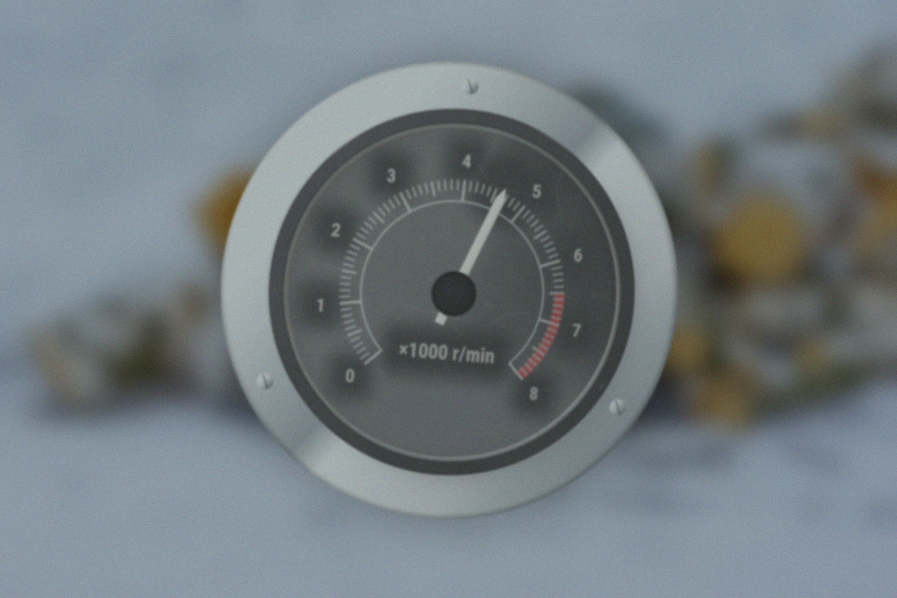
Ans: 4600 (rpm)
